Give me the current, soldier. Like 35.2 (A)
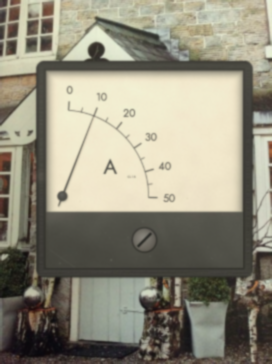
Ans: 10 (A)
